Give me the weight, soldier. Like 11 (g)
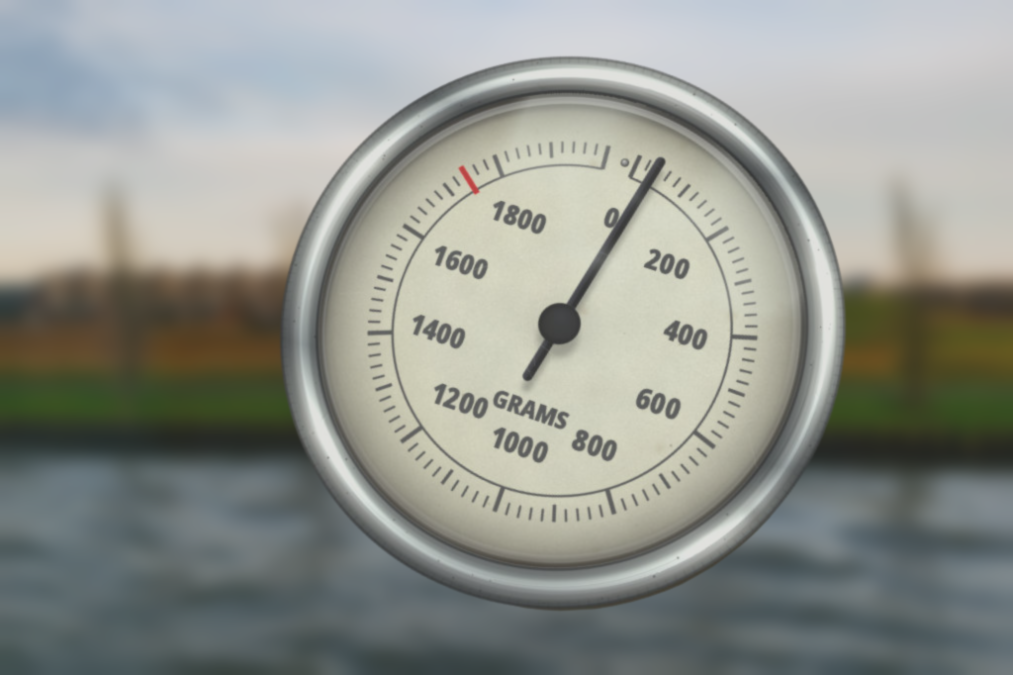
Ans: 40 (g)
